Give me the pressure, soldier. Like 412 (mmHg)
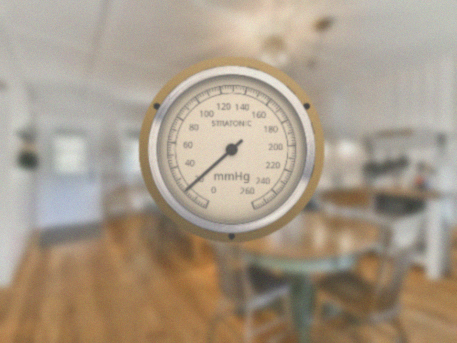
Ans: 20 (mmHg)
